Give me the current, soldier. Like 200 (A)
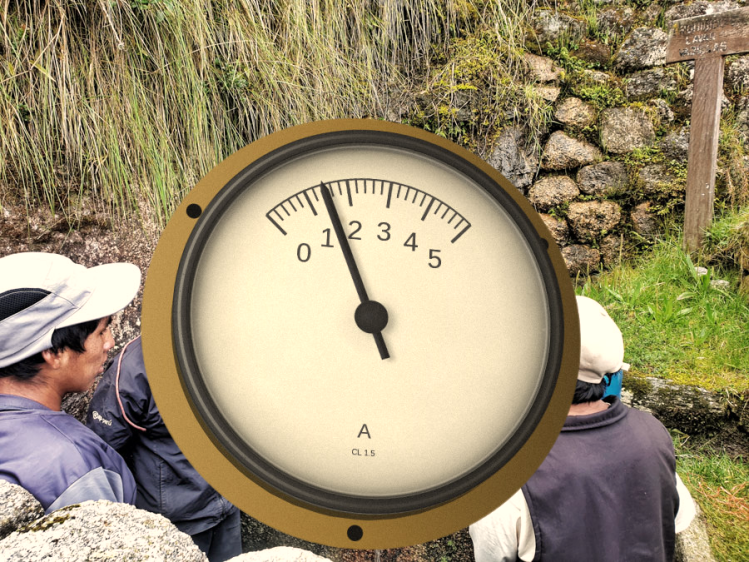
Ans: 1.4 (A)
